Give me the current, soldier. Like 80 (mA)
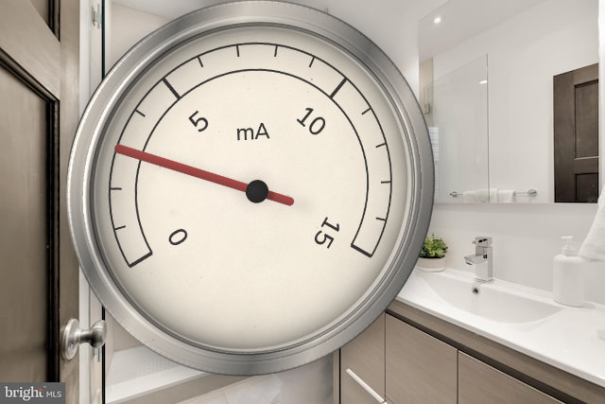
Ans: 3 (mA)
